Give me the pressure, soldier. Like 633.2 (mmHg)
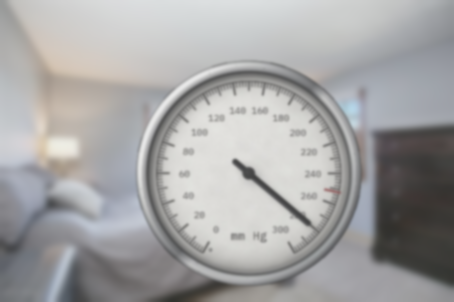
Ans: 280 (mmHg)
